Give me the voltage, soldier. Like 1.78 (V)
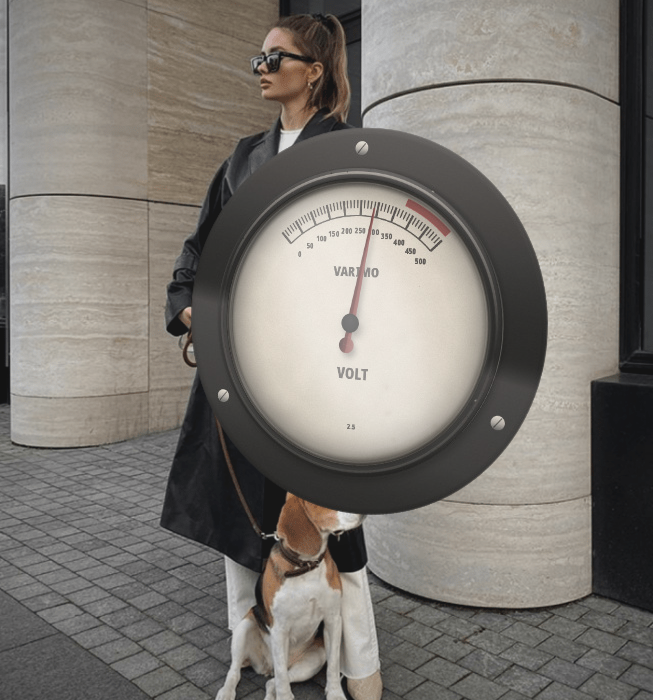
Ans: 300 (V)
